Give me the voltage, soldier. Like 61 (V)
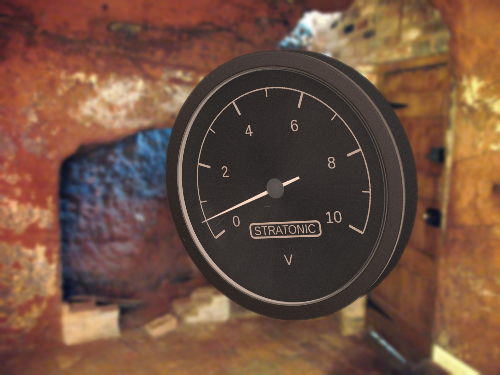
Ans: 0.5 (V)
